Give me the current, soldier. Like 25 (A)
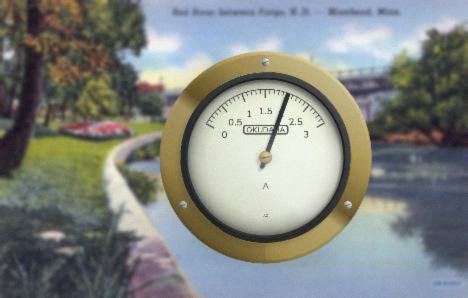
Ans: 2 (A)
